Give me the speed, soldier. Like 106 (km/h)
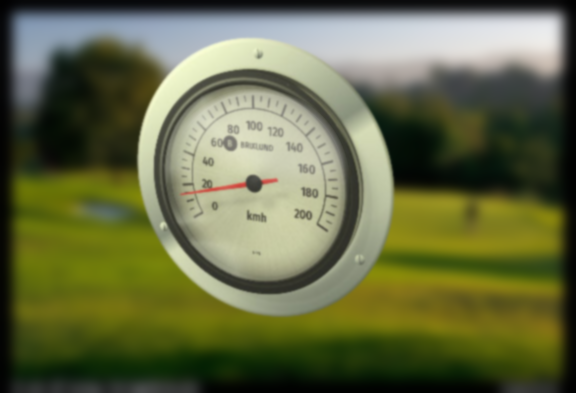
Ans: 15 (km/h)
